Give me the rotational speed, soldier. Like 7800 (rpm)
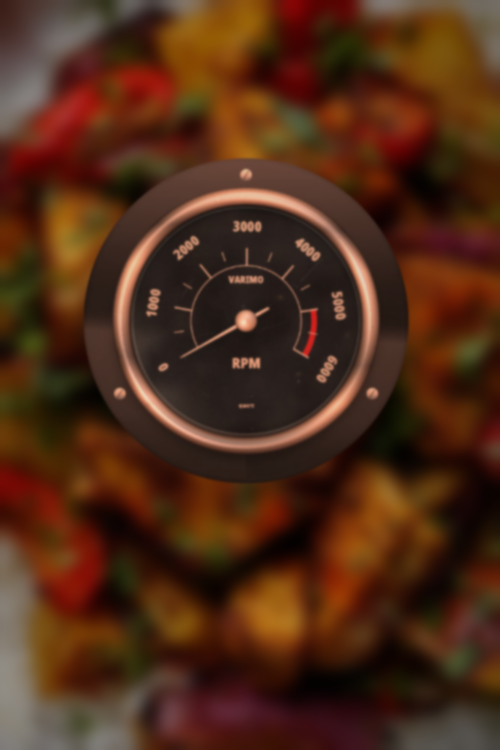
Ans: 0 (rpm)
